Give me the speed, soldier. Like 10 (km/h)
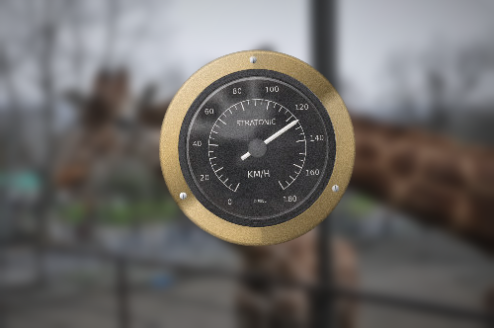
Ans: 125 (km/h)
